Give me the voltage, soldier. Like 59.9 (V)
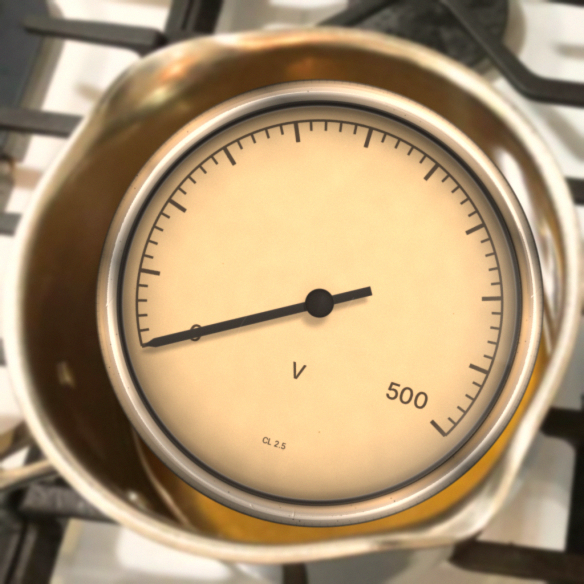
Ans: 0 (V)
